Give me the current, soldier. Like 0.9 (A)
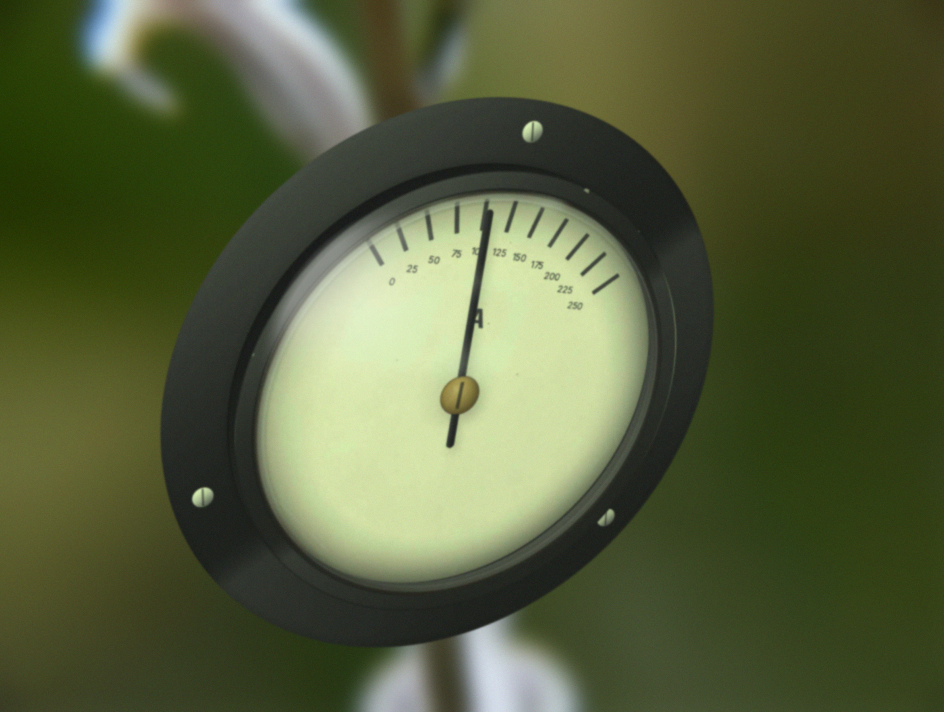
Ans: 100 (A)
